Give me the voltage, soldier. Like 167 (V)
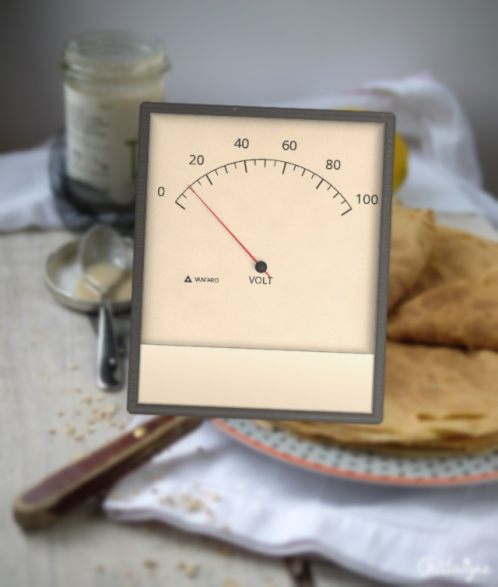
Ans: 10 (V)
